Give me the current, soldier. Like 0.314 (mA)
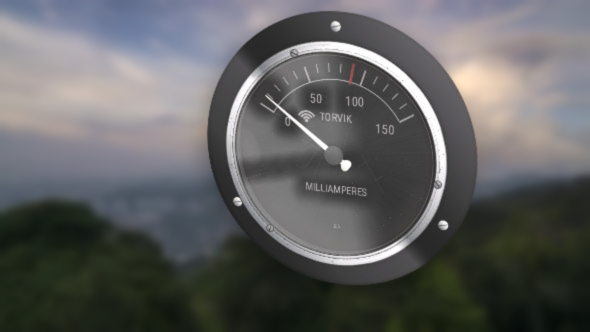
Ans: 10 (mA)
